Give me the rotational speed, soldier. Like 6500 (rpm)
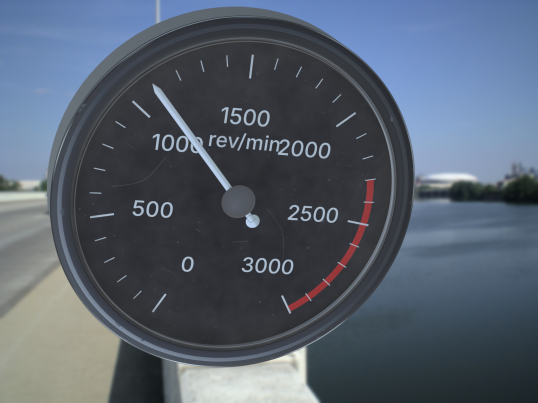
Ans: 1100 (rpm)
